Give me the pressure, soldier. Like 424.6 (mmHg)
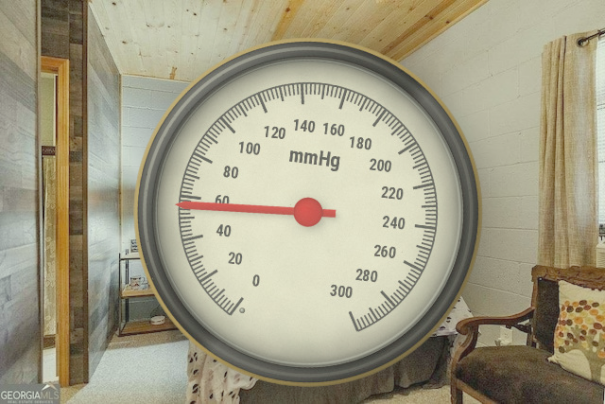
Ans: 56 (mmHg)
